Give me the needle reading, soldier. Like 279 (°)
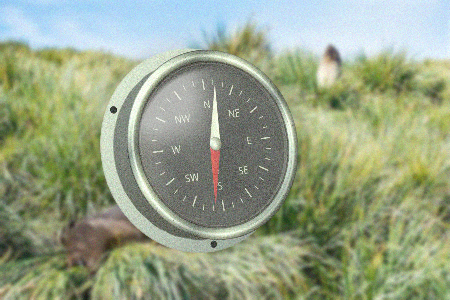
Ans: 190 (°)
